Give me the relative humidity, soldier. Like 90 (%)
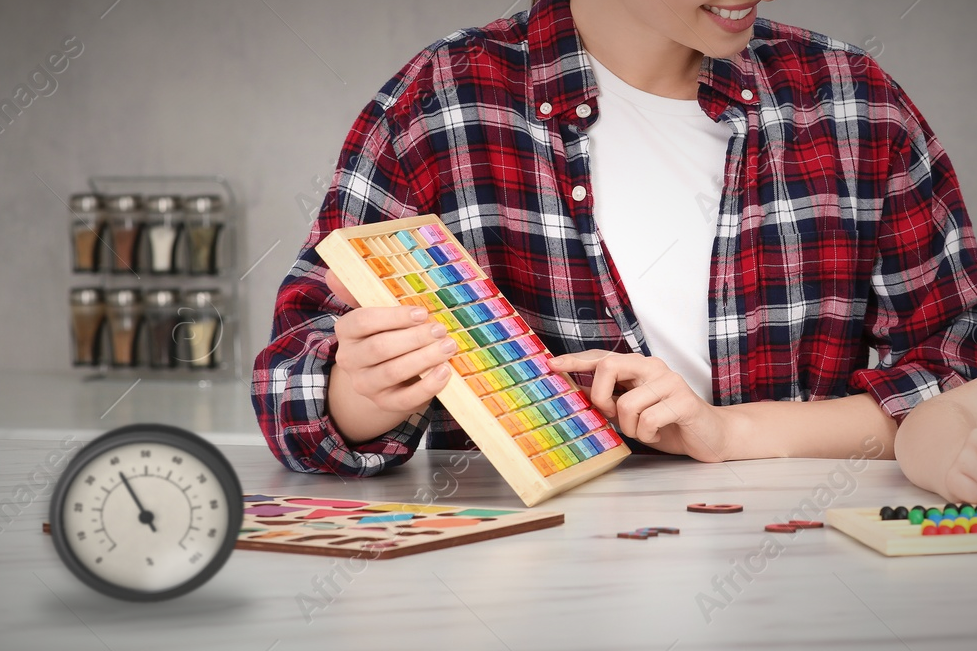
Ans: 40 (%)
